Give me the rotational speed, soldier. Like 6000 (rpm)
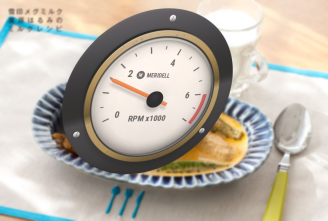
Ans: 1500 (rpm)
